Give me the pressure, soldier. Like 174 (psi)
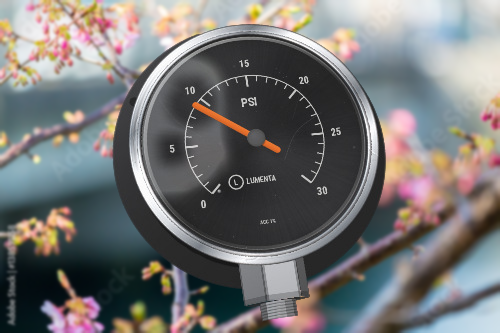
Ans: 9 (psi)
